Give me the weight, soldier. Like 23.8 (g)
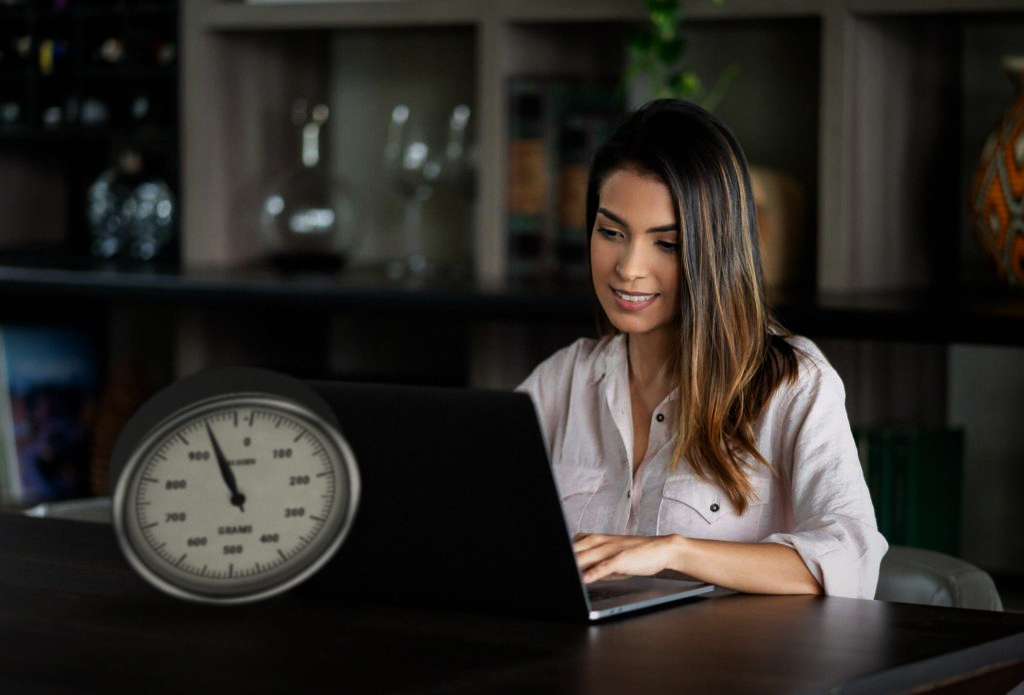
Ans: 950 (g)
